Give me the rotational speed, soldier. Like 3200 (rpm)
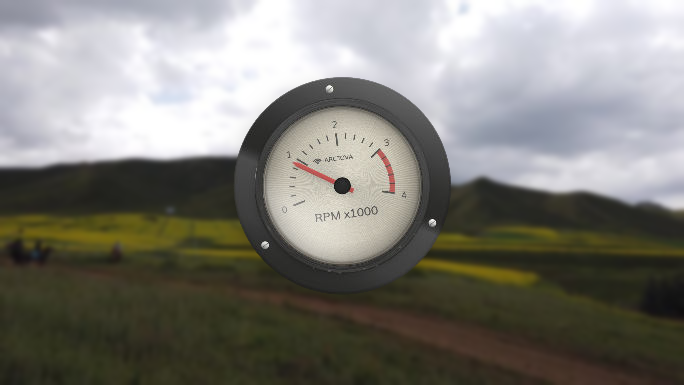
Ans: 900 (rpm)
